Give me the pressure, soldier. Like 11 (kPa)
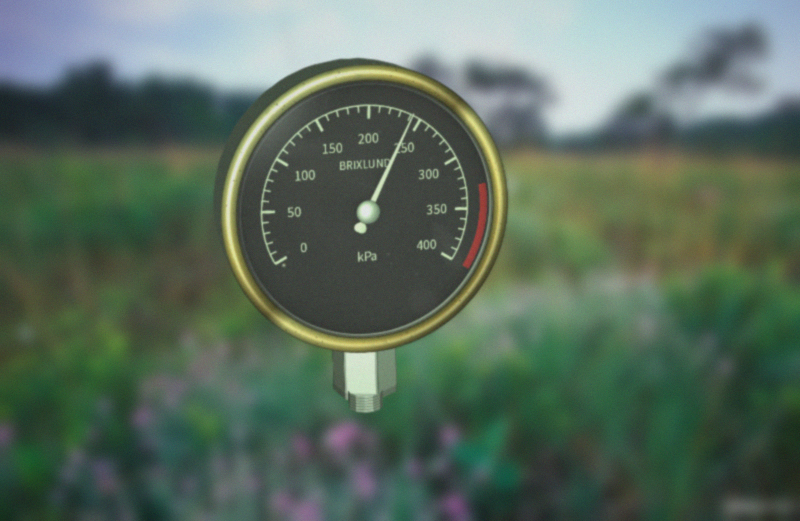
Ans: 240 (kPa)
